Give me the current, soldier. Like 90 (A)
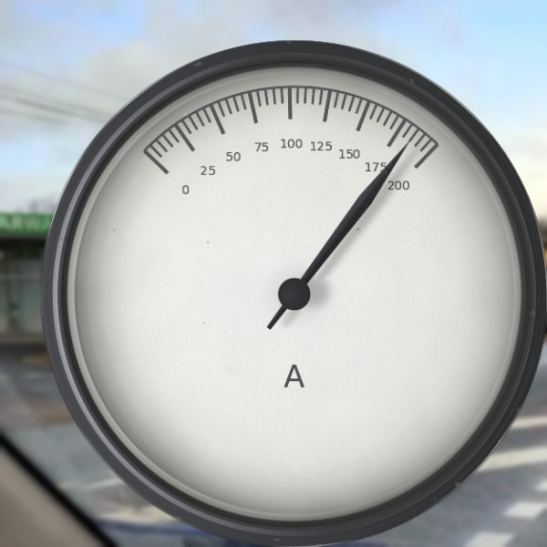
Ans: 185 (A)
